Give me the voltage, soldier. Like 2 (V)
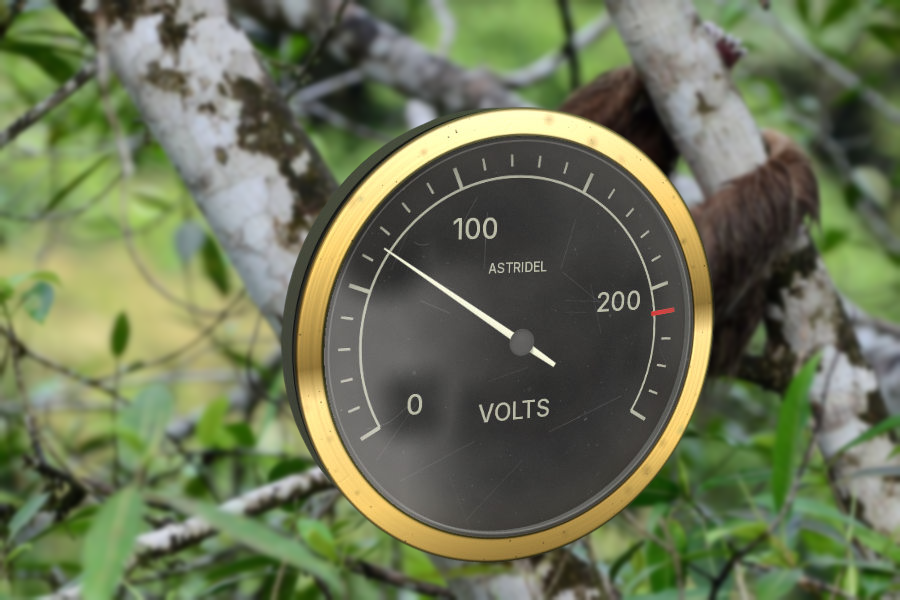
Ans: 65 (V)
